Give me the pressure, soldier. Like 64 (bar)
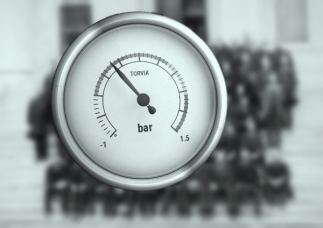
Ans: -0.1 (bar)
